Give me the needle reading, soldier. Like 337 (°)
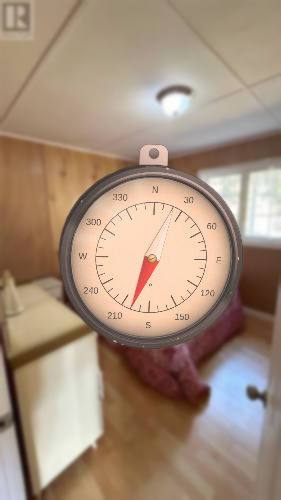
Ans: 200 (°)
